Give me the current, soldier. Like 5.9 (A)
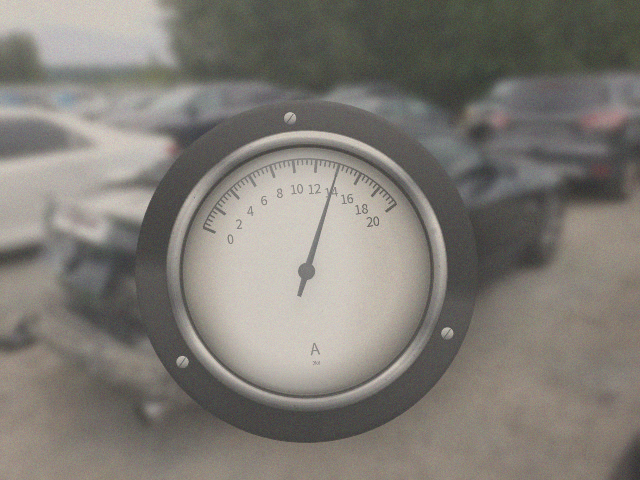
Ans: 14 (A)
